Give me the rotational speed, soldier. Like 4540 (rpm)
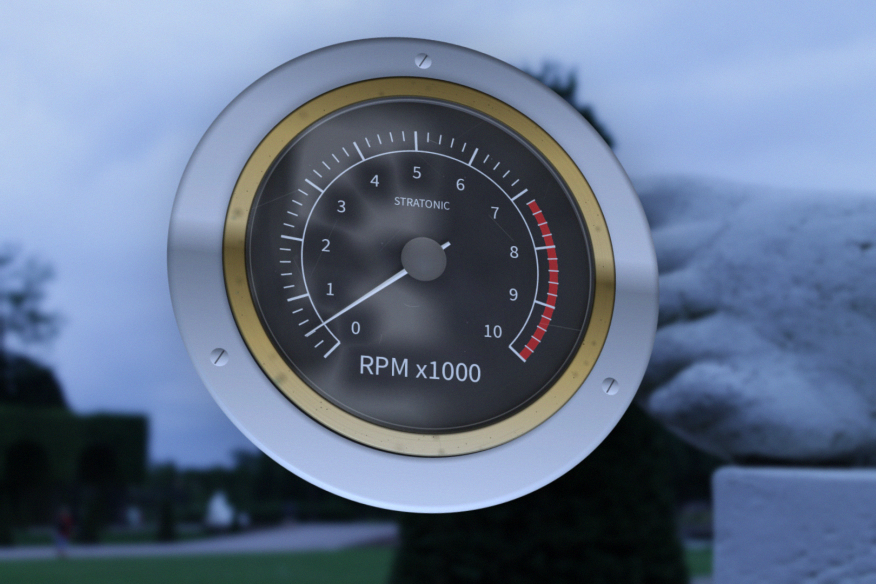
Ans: 400 (rpm)
